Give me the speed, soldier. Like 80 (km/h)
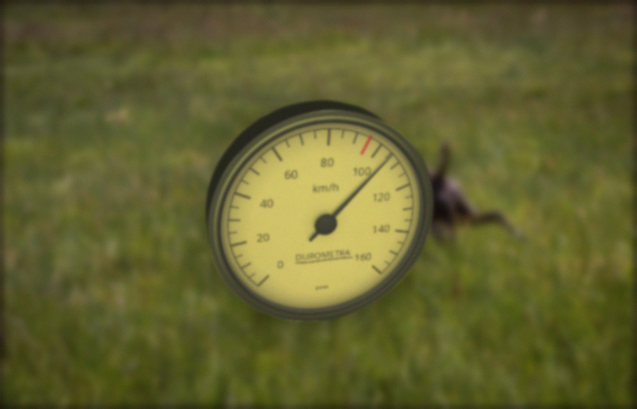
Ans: 105 (km/h)
